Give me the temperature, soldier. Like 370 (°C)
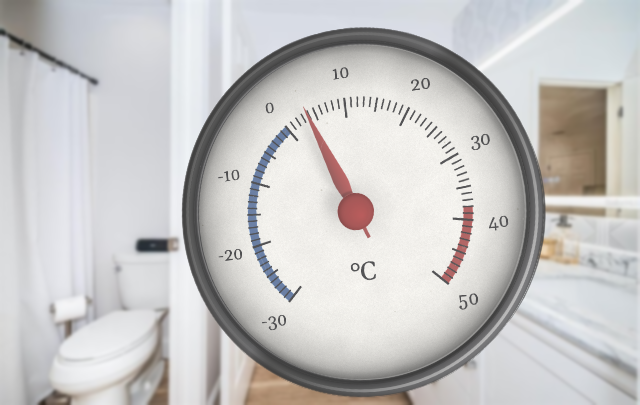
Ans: 4 (°C)
